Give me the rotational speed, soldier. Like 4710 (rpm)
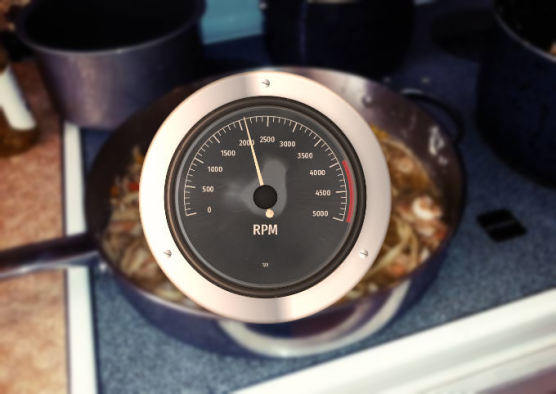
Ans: 2100 (rpm)
